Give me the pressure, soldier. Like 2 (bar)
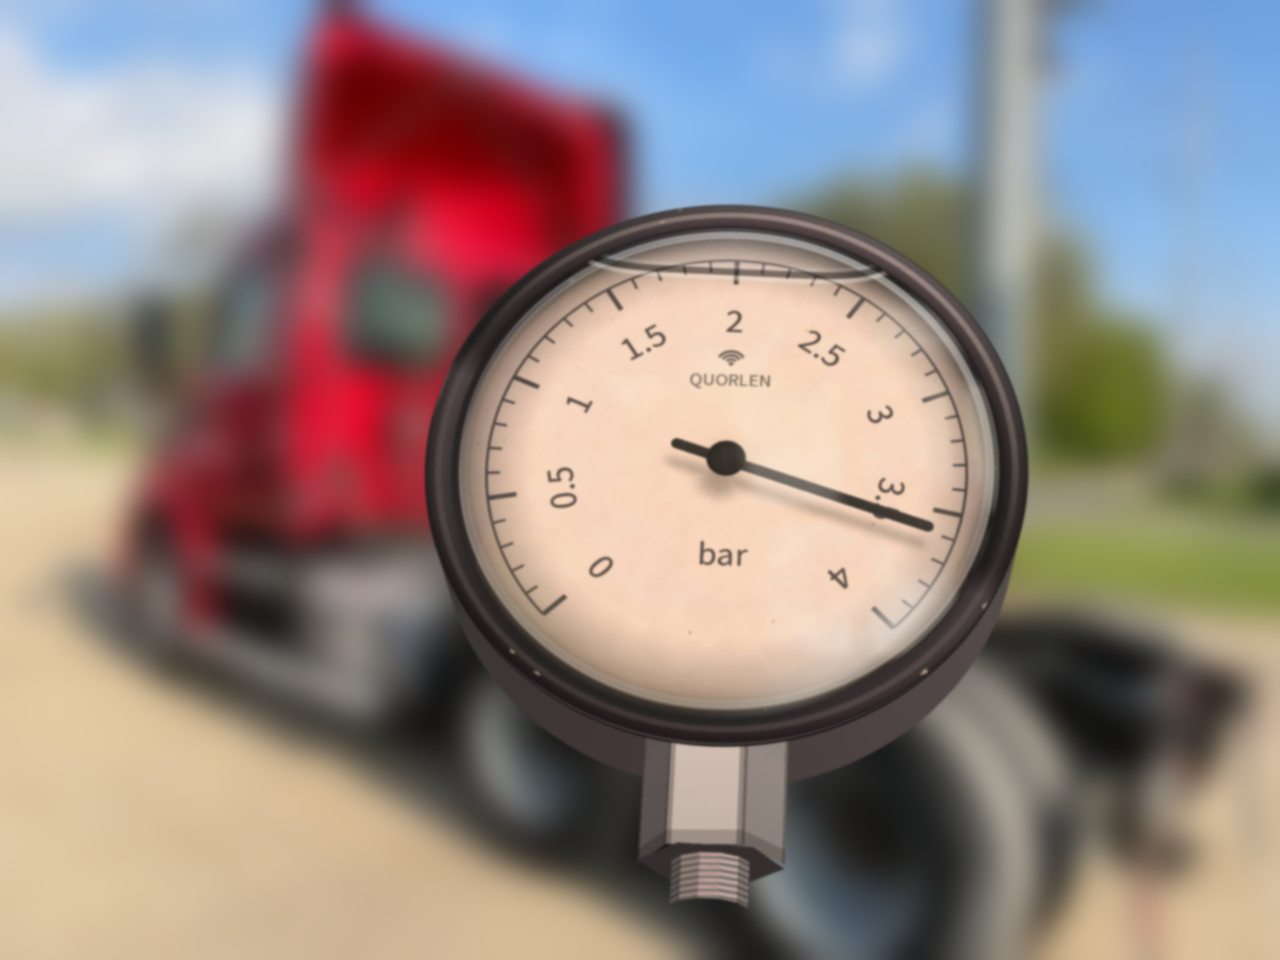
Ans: 3.6 (bar)
